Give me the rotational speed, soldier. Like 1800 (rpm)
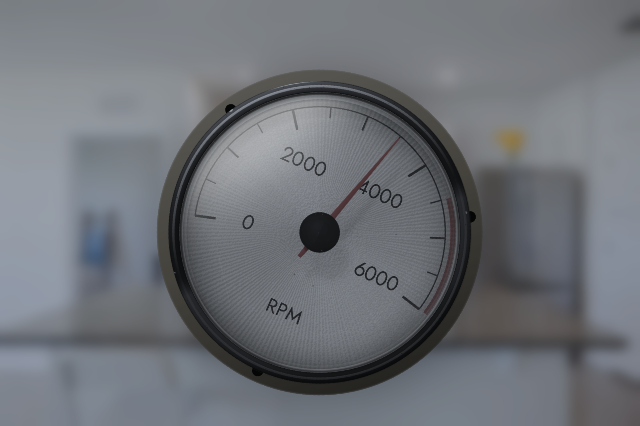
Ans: 3500 (rpm)
